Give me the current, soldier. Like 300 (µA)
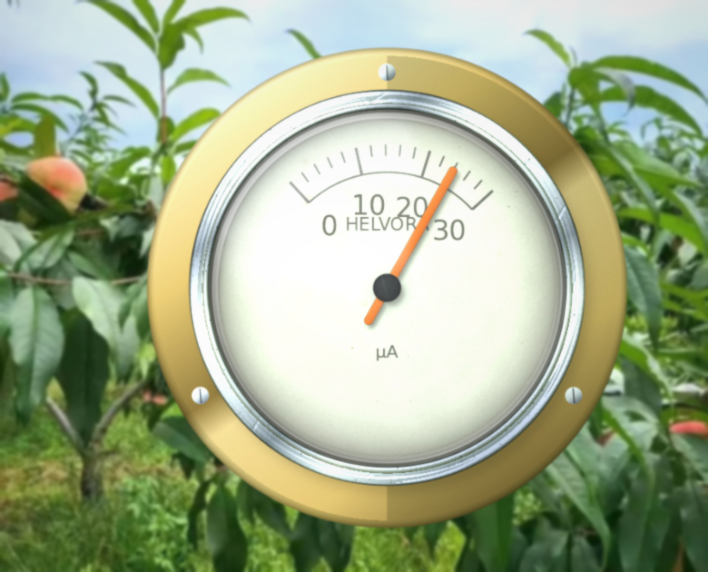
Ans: 24 (µA)
